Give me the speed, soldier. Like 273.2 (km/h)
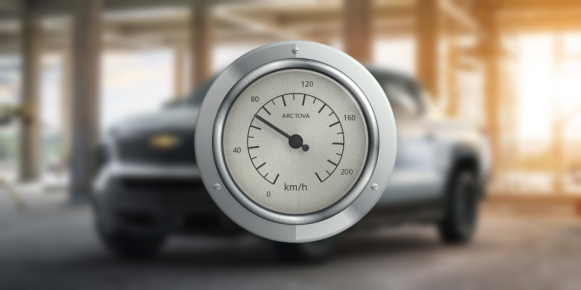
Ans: 70 (km/h)
